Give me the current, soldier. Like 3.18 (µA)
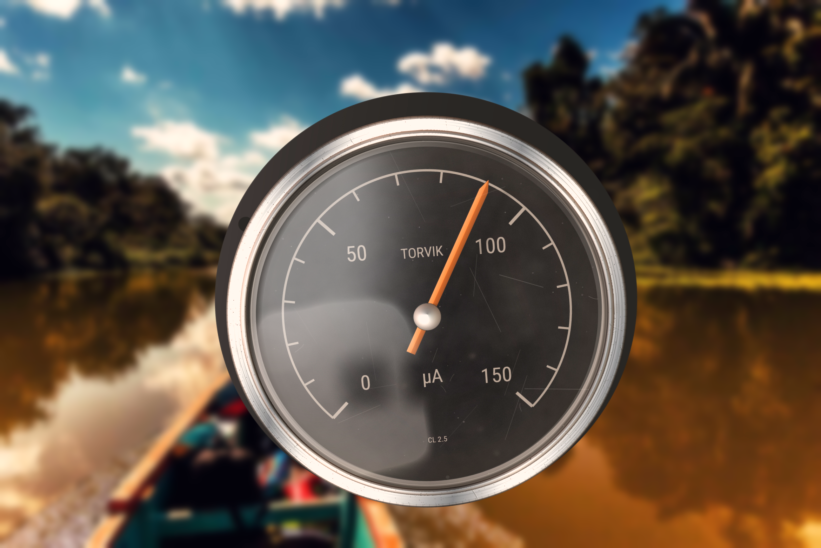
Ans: 90 (µA)
